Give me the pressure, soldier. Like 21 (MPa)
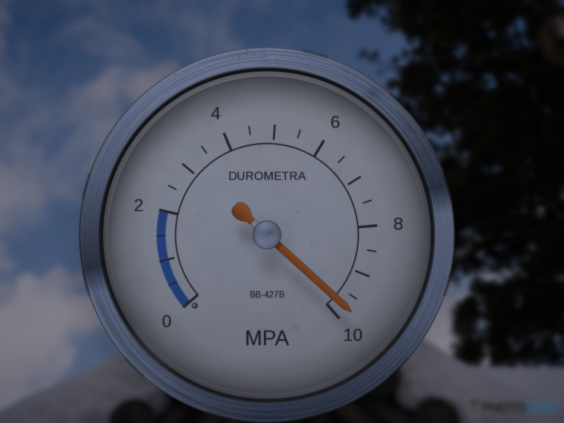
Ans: 9.75 (MPa)
